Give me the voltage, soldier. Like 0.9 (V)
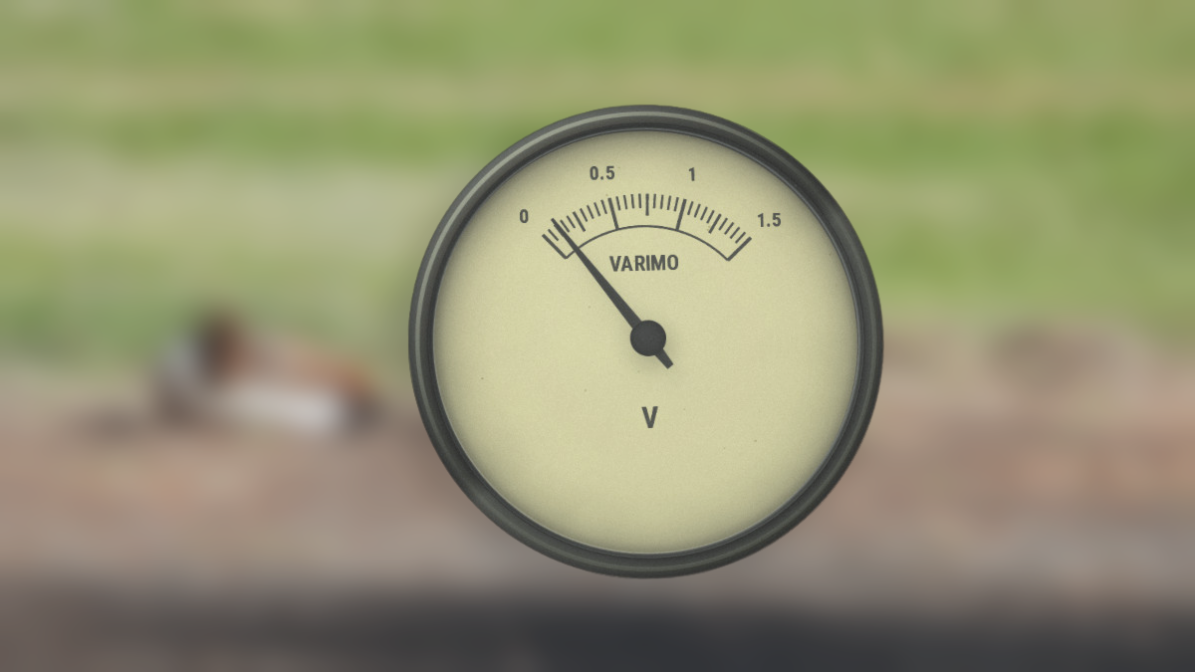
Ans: 0.1 (V)
